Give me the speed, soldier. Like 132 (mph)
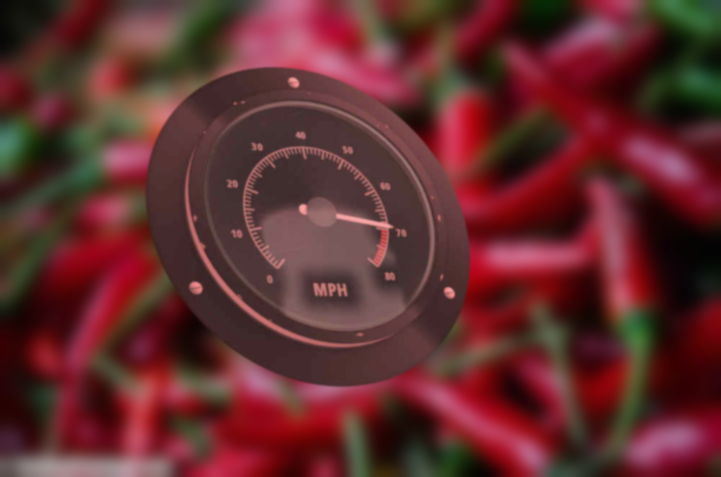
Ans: 70 (mph)
